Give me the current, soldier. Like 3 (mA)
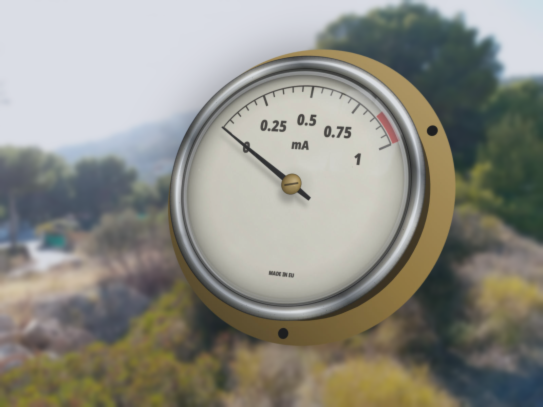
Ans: 0 (mA)
